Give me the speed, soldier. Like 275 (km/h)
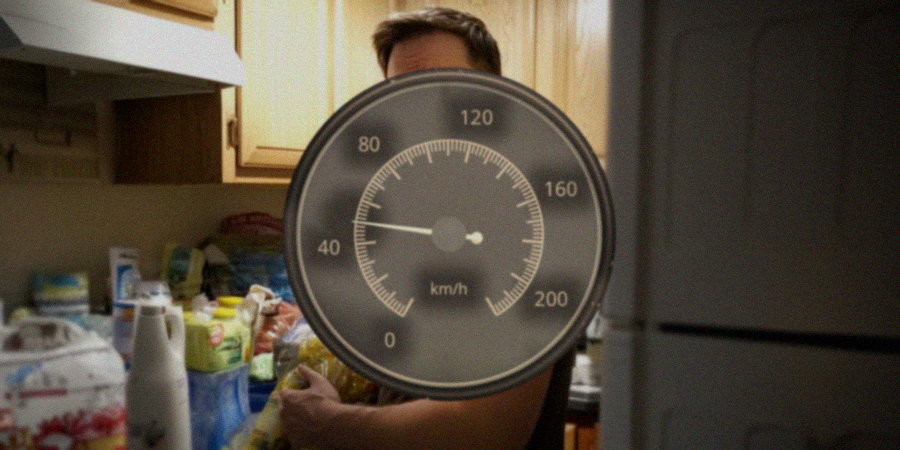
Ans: 50 (km/h)
